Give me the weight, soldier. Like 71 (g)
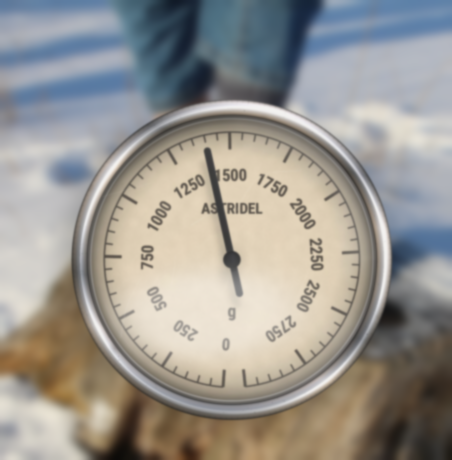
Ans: 1400 (g)
